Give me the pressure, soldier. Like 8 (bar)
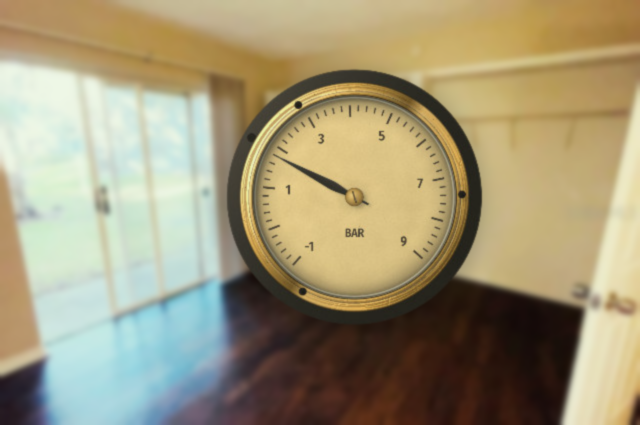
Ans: 1.8 (bar)
